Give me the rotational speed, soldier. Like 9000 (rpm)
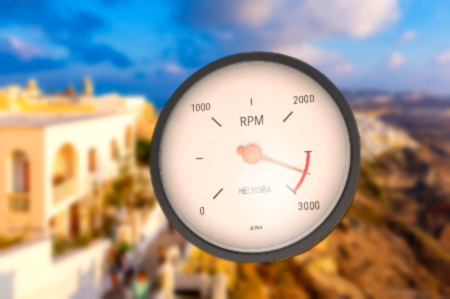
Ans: 2750 (rpm)
